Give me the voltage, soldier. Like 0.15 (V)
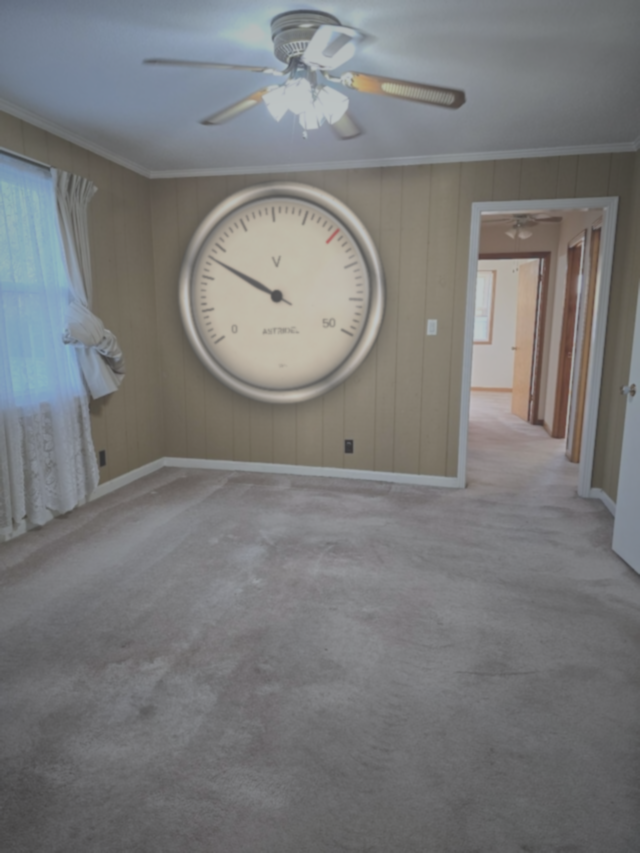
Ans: 13 (V)
